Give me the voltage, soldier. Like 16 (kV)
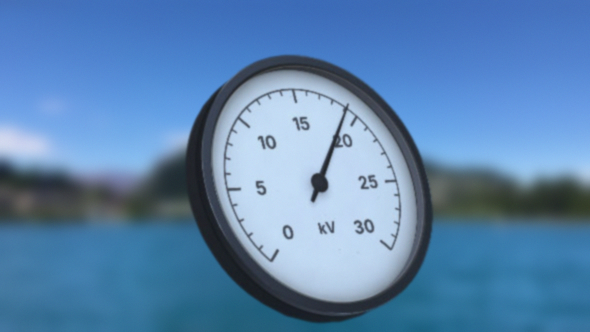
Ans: 19 (kV)
